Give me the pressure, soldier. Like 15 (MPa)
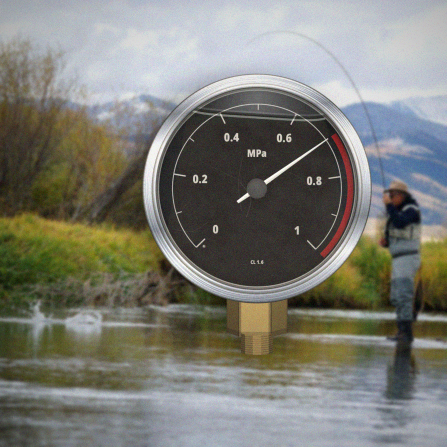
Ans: 0.7 (MPa)
